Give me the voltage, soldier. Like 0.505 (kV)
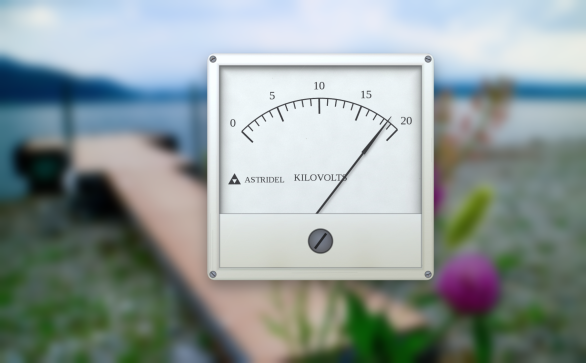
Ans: 18.5 (kV)
